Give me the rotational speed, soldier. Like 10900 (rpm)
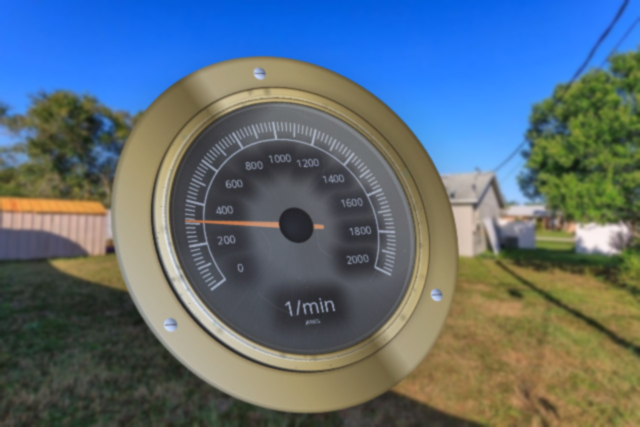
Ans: 300 (rpm)
